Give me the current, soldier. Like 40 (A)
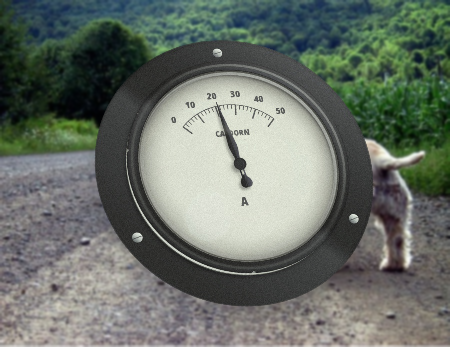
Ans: 20 (A)
